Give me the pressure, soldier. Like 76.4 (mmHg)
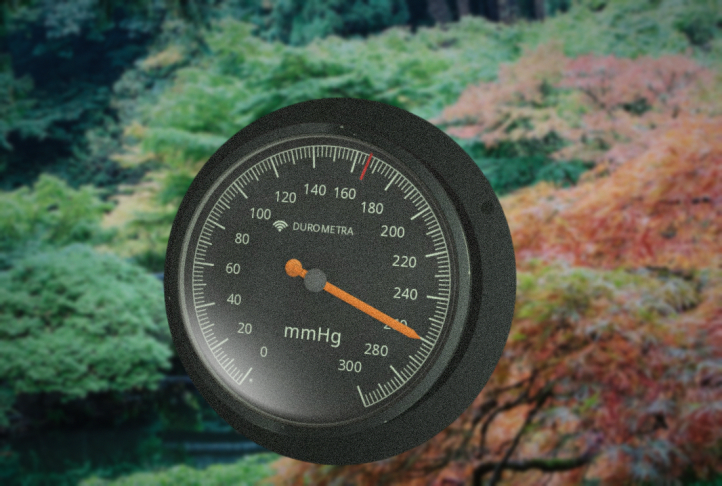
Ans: 260 (mmHg)
